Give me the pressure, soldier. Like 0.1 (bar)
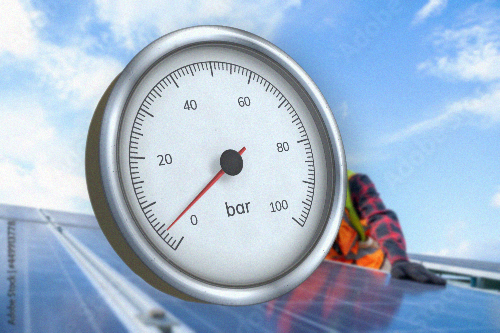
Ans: 4 (bar)
